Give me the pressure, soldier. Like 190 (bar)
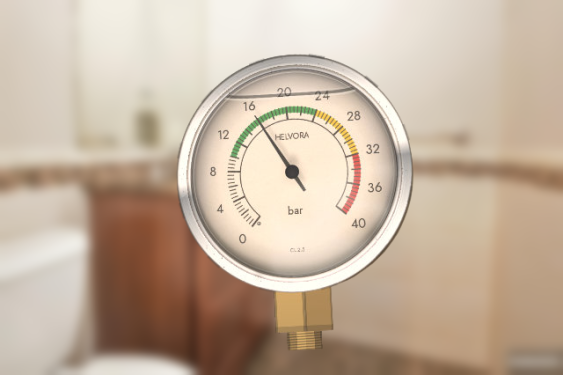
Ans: 16 (bar)
